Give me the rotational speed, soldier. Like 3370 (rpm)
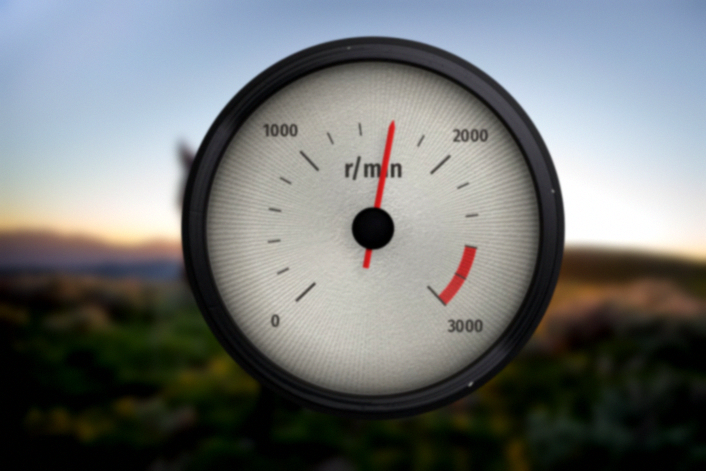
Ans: 1600 (rpm)
